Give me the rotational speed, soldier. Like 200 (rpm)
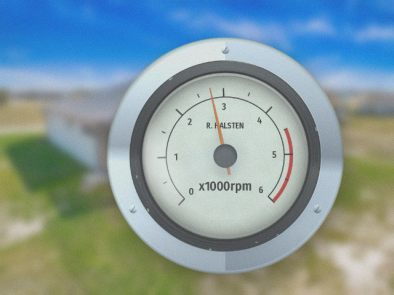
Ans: 2750 (rpm)
